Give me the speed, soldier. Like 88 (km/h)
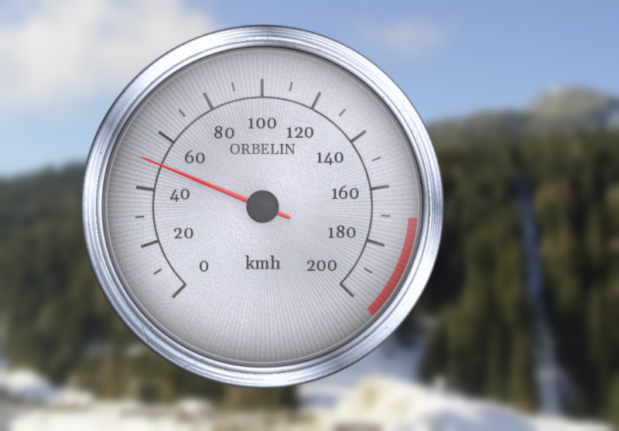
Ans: 50 (km/h)
